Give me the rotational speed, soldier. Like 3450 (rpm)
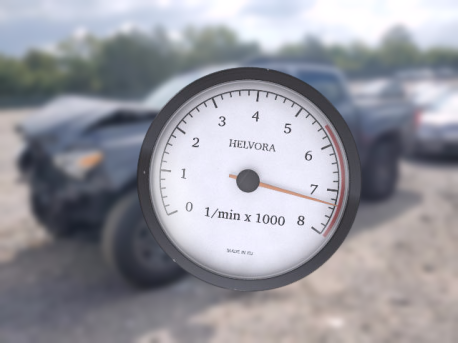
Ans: 7300 (rpm)
